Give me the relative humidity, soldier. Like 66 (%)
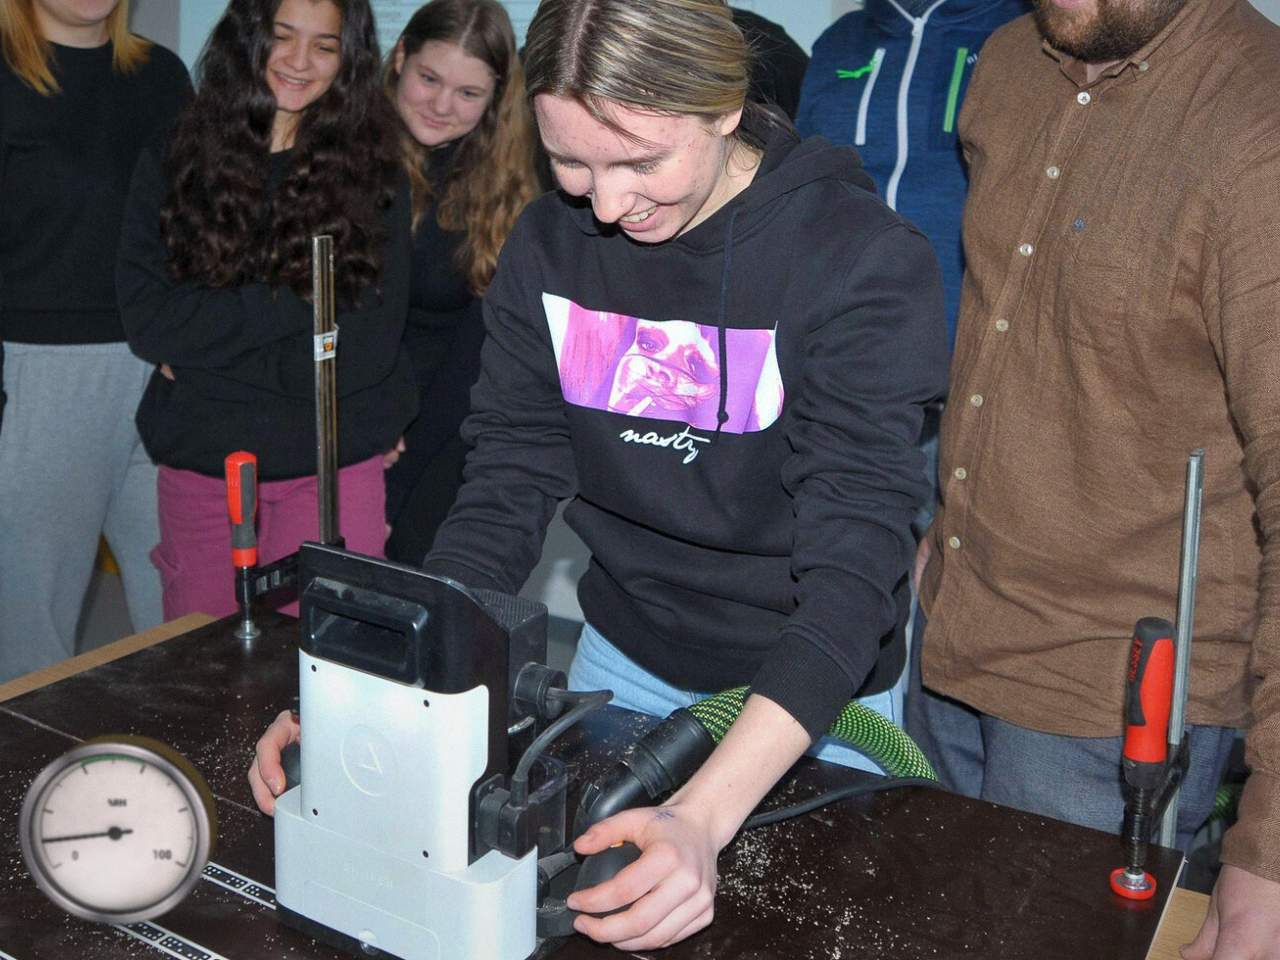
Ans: 10 (%)
